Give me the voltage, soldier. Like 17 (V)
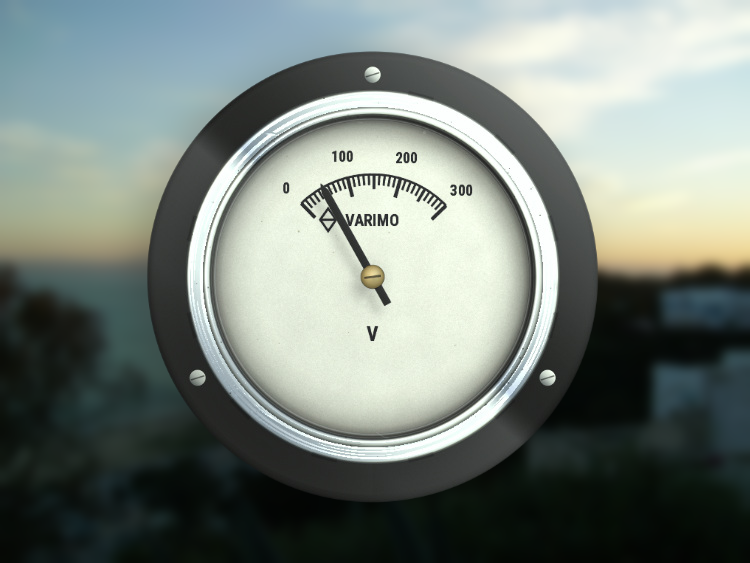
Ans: 50 (V)
